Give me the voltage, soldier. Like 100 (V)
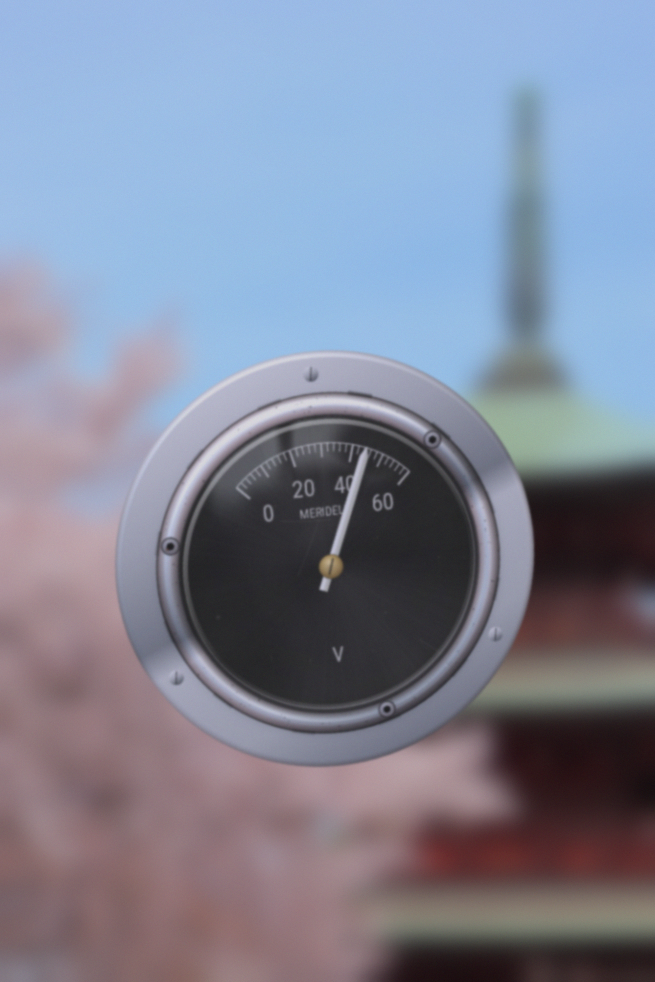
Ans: 44 (V)
